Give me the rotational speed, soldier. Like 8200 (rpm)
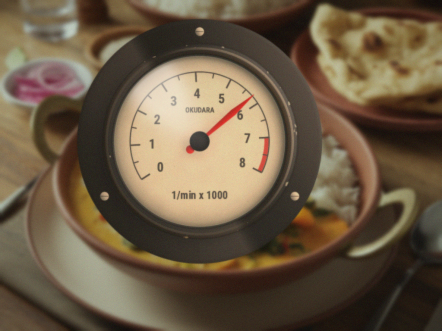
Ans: 5750 (rpm)
